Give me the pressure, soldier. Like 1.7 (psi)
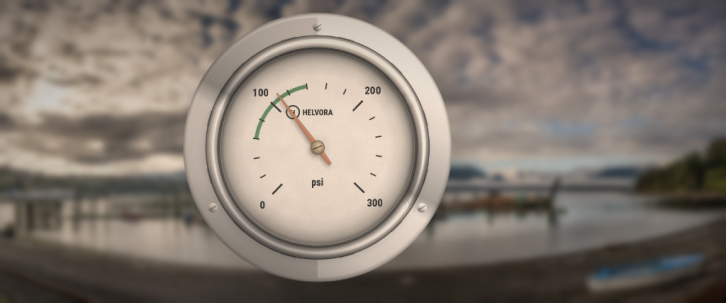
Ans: 110 (psi)
